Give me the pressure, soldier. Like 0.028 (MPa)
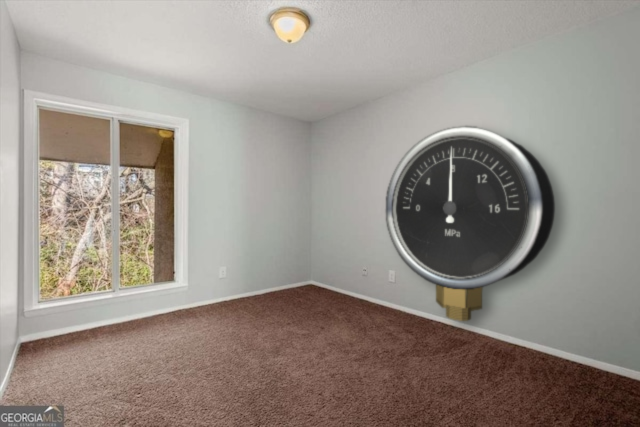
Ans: 8 (MPa)
